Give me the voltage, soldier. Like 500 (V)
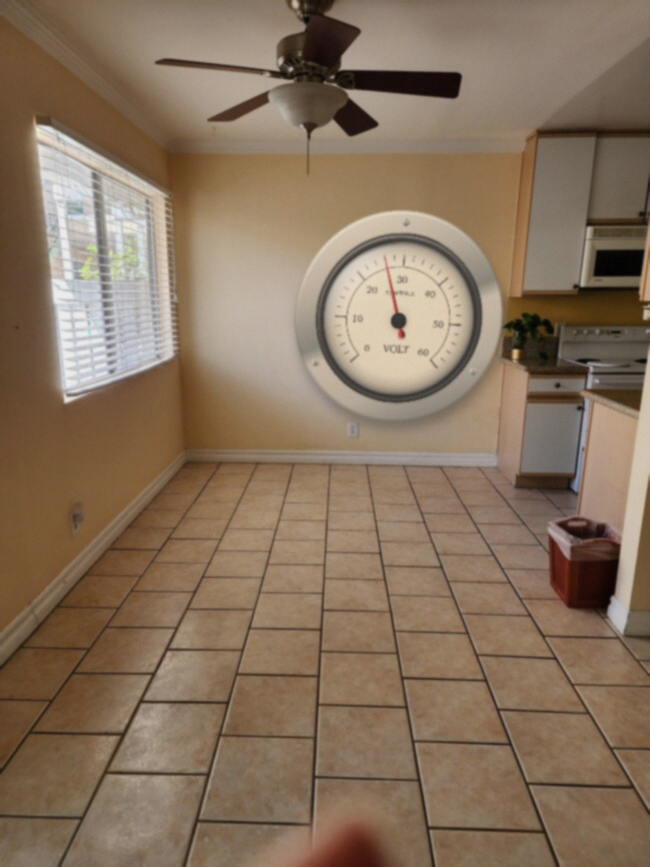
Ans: 26 (V)
